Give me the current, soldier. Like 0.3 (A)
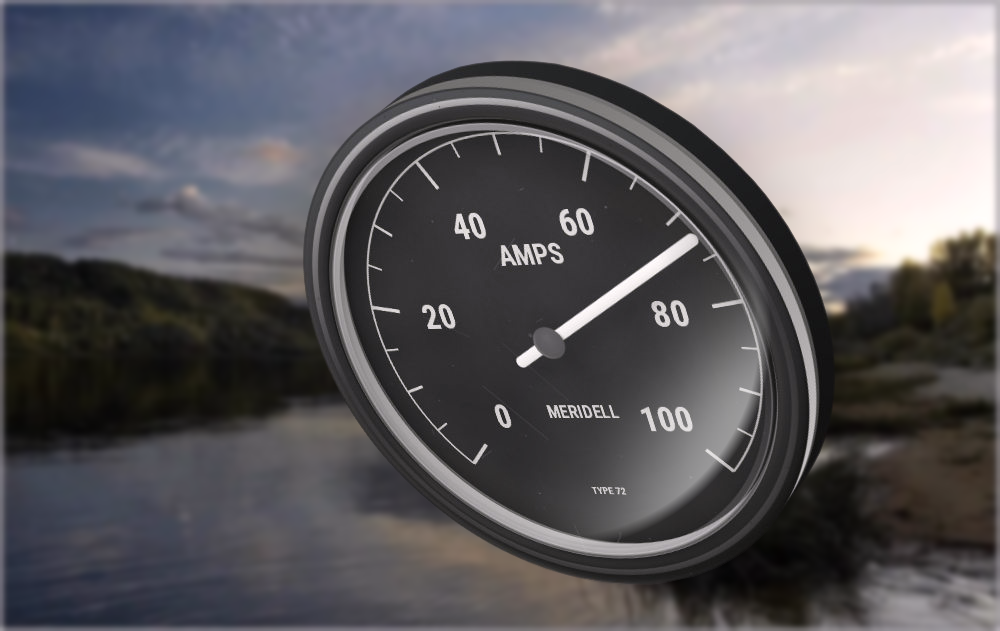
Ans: 72.5 (A)
